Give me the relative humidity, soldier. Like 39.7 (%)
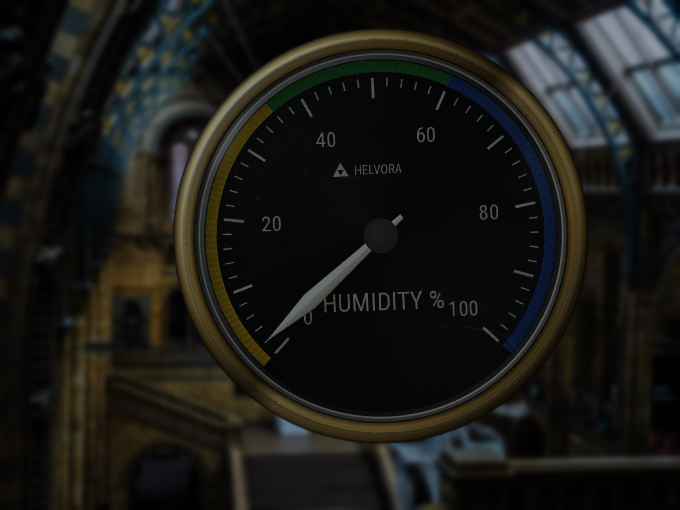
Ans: 2 (%)
